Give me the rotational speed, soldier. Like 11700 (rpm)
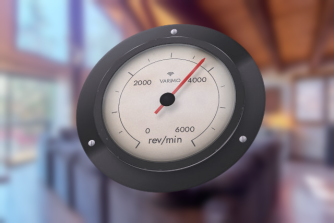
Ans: 3750 (rpm)
